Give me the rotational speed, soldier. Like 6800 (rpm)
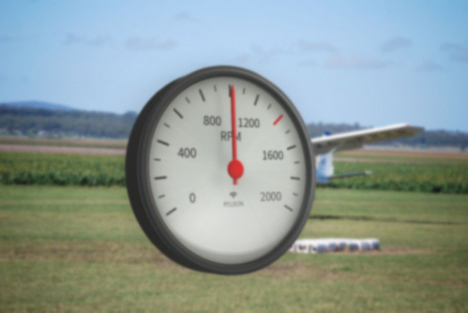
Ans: 1000 (rpm)
